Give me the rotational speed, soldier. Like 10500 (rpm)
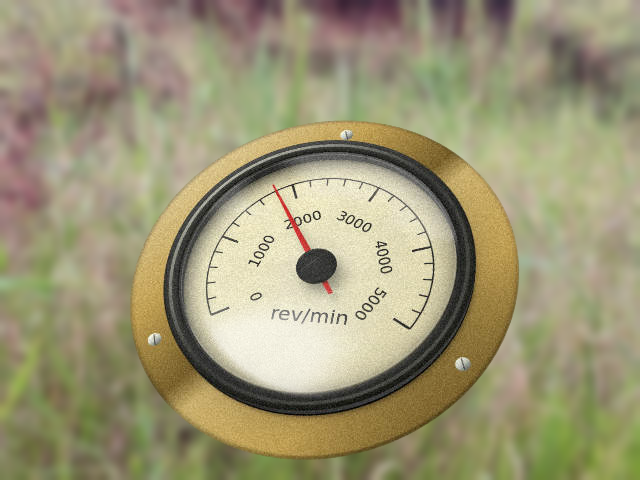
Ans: 1800 (rpm)
